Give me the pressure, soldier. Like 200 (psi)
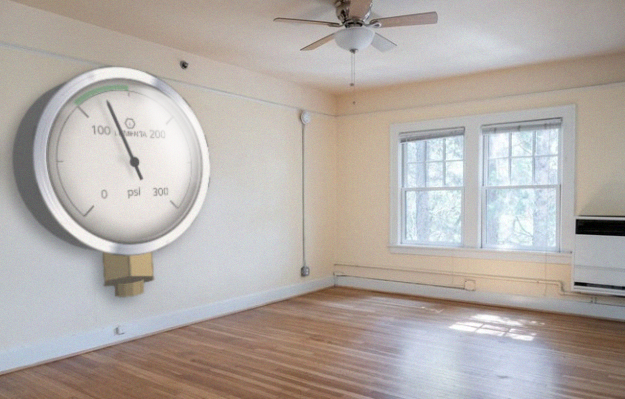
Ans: 125 (psi)
